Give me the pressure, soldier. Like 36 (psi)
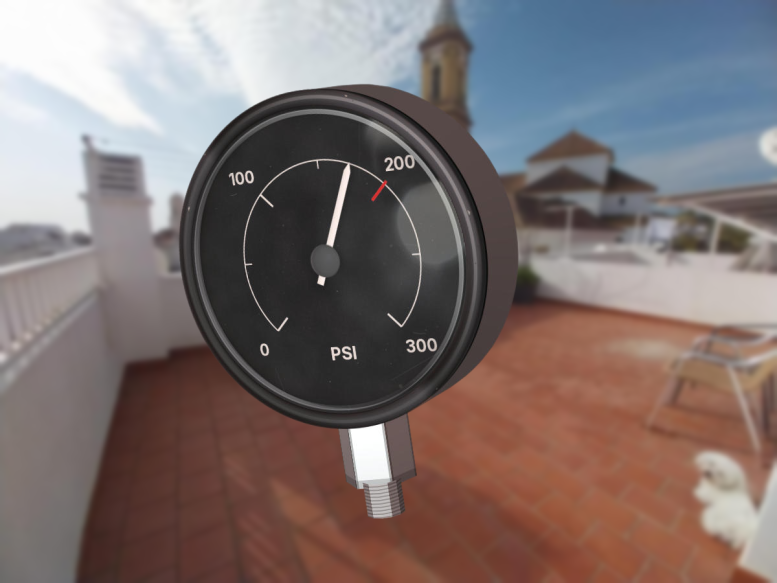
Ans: 175 (psi)
